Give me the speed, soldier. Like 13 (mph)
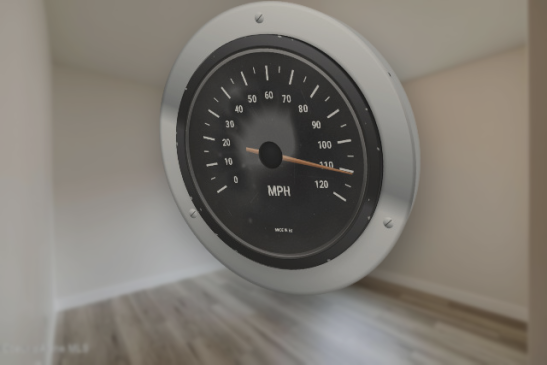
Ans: 110 (mph)
